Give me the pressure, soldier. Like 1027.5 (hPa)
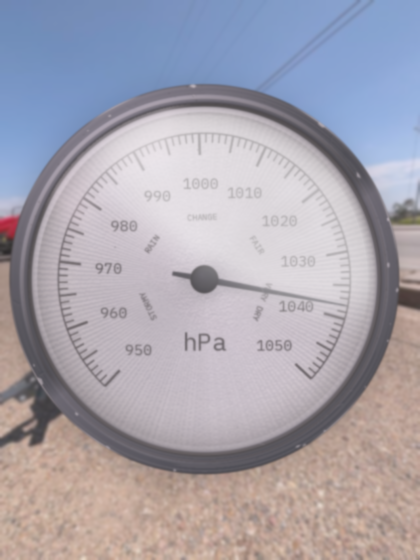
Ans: 1038 (hPa)
